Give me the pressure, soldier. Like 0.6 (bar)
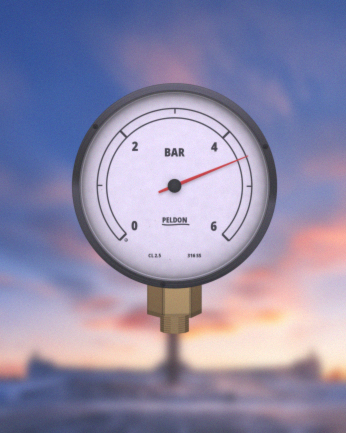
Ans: 4.5 (bar)
